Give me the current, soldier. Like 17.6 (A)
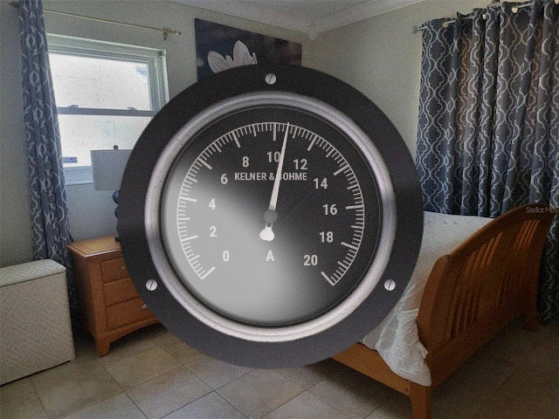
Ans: 10.6 (A)
